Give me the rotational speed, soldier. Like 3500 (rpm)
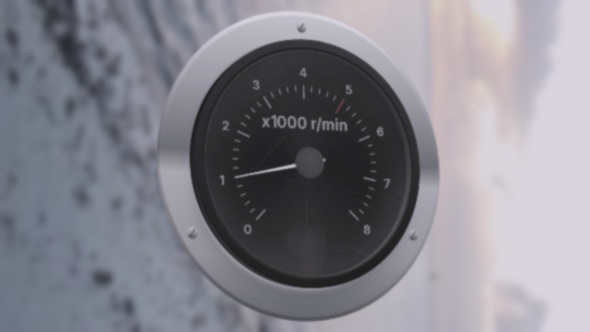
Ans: 1000 (rpm)
